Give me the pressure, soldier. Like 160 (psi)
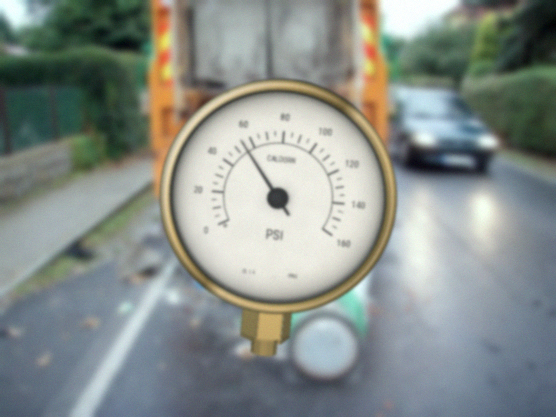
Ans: 55 (psi)
